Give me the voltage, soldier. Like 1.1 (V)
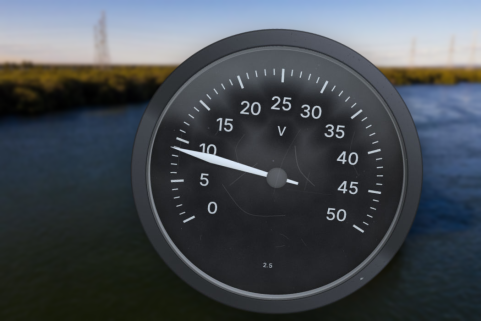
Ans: 9 (V)
